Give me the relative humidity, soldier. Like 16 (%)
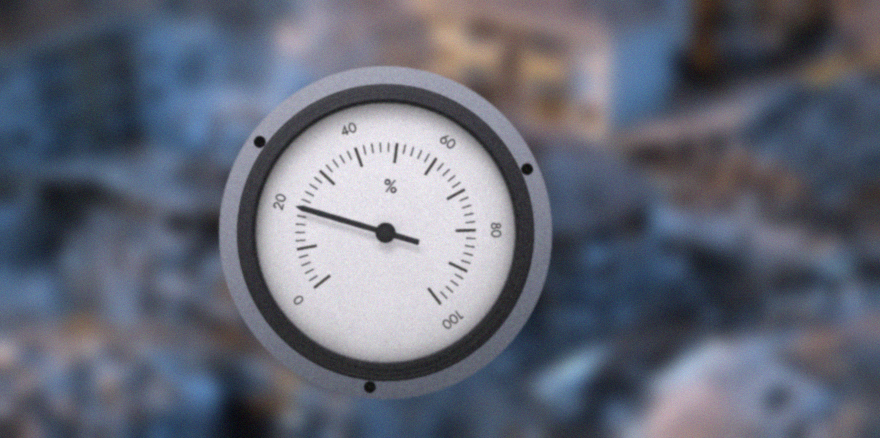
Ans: 20 (%)
